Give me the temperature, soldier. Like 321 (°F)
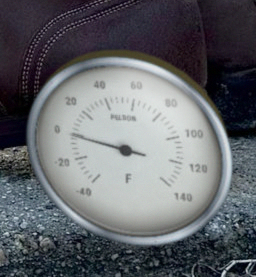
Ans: 0 (°F)
